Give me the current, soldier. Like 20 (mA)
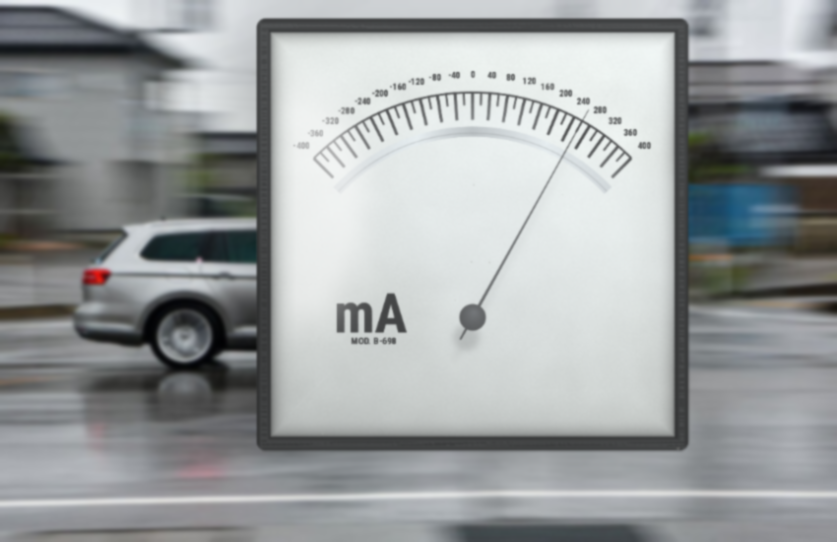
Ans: 260 (mA)
